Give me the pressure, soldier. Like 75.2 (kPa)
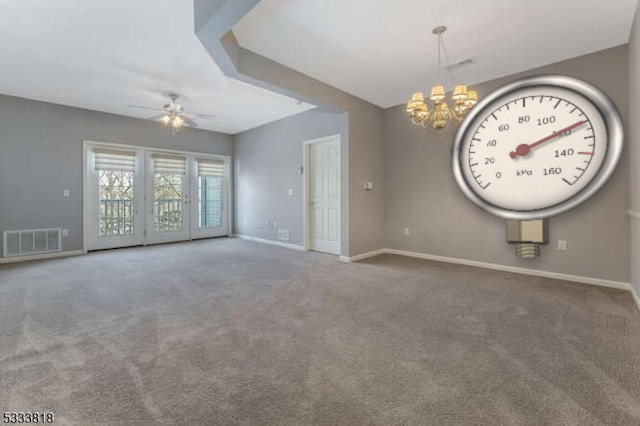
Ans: 120 (kPa)
